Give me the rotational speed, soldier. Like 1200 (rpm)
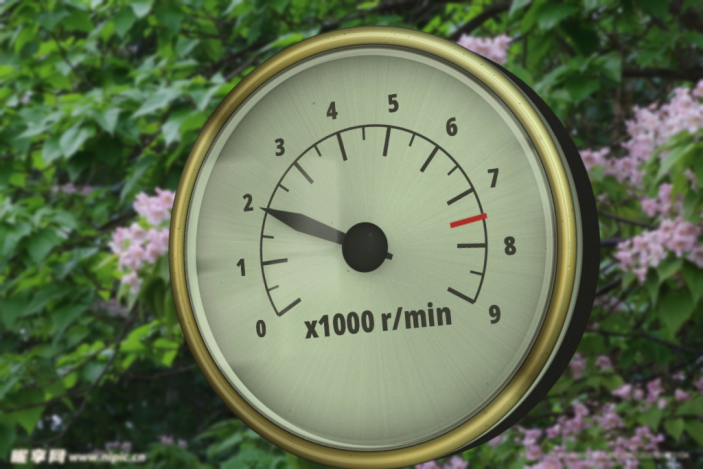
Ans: 2000 (rpm)
